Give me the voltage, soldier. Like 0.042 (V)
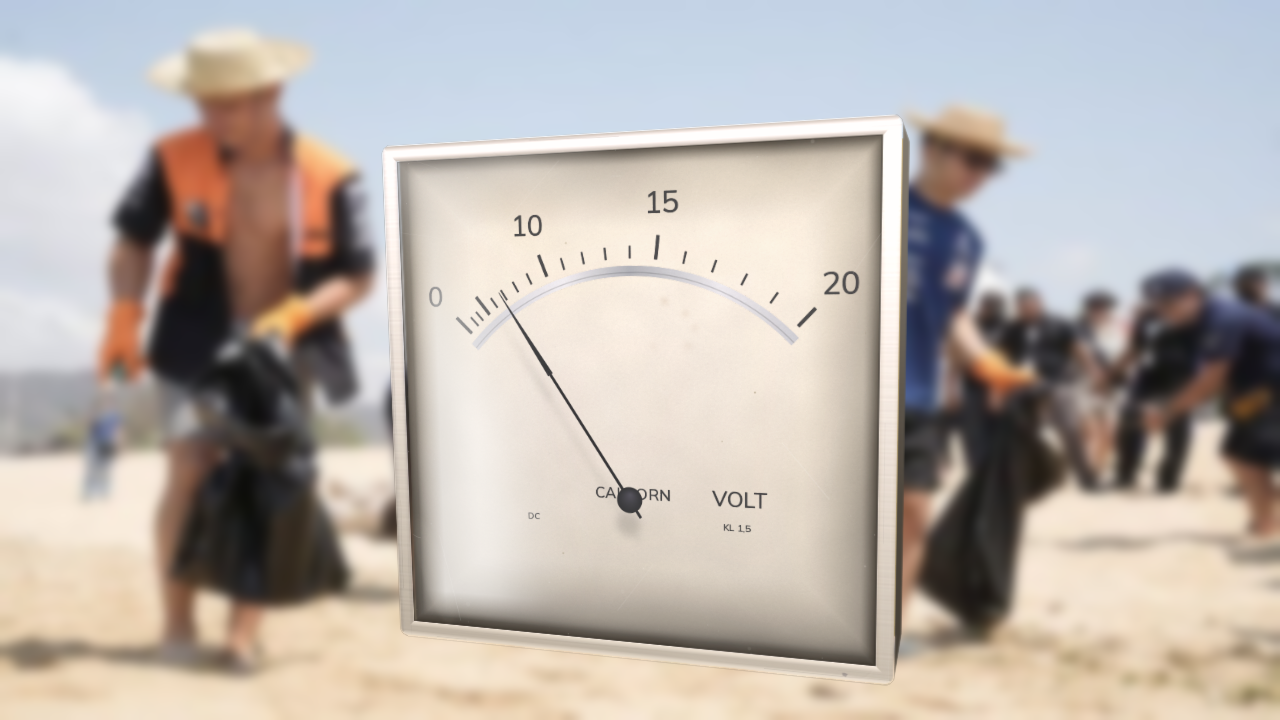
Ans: 7 (V)
